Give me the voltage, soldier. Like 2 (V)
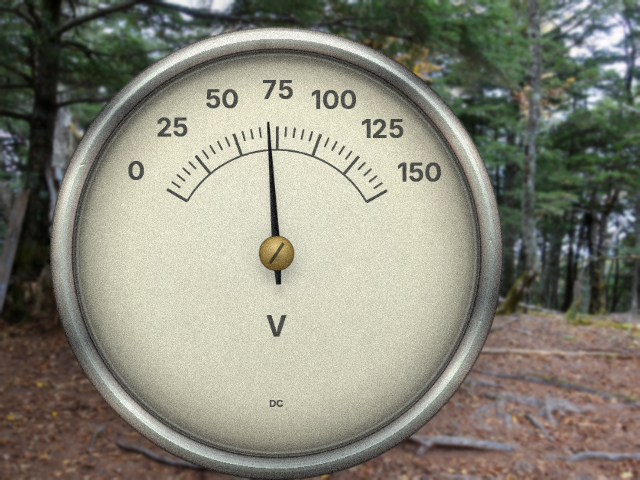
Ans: 70 (V)
